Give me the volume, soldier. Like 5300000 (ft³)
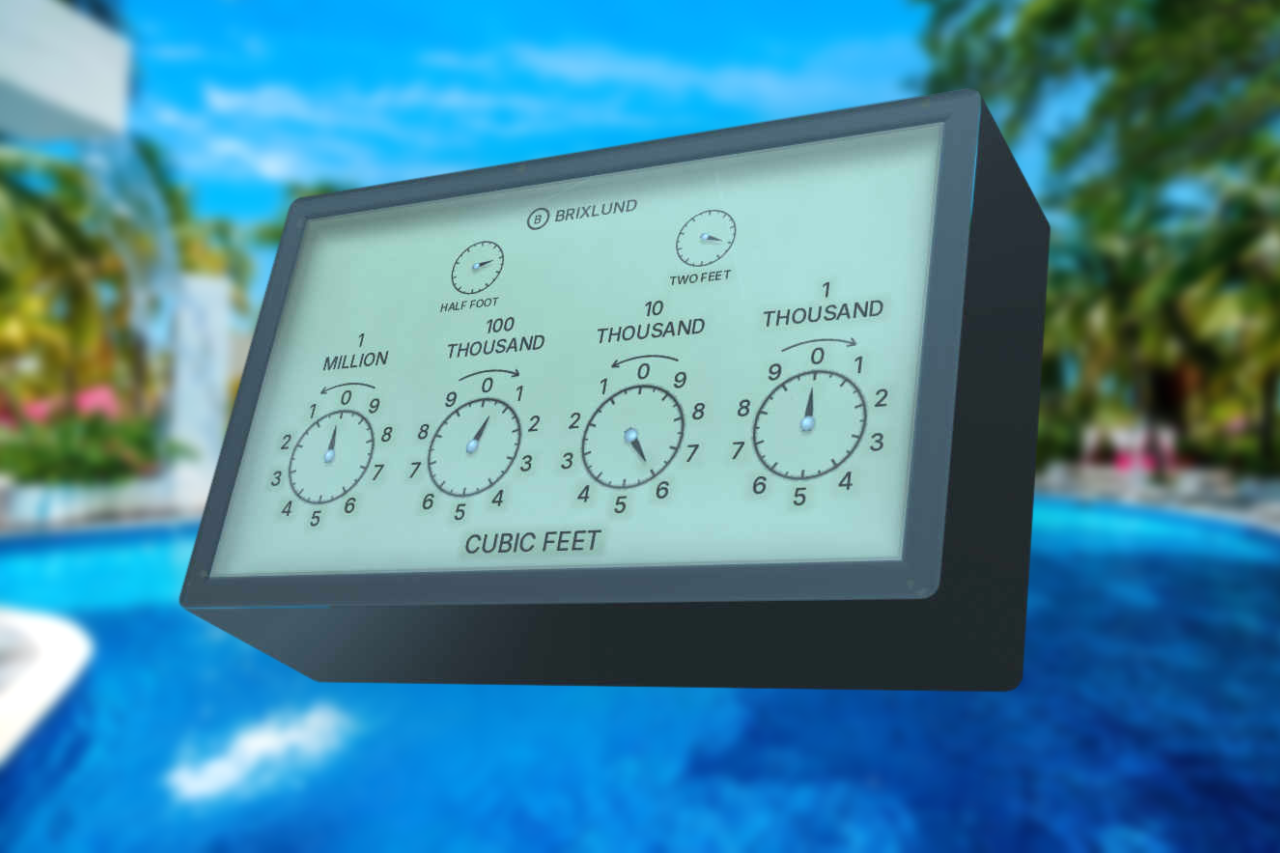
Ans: 6000 (ft³)
